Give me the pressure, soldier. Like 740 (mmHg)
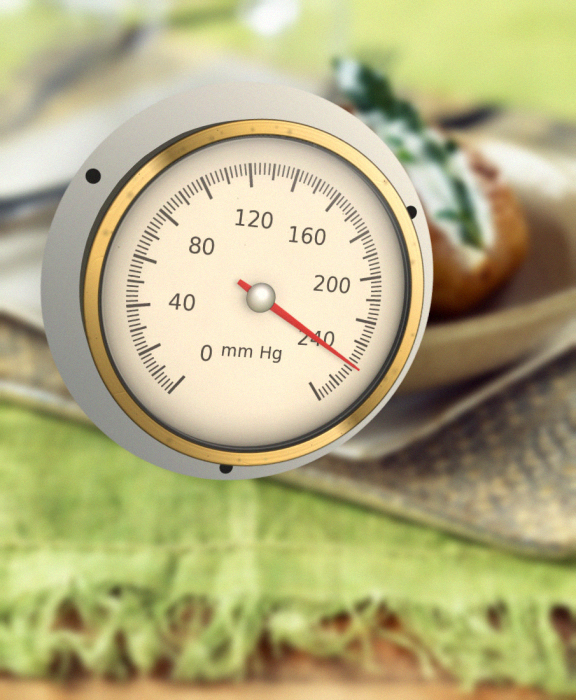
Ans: 240 (mmHg)
